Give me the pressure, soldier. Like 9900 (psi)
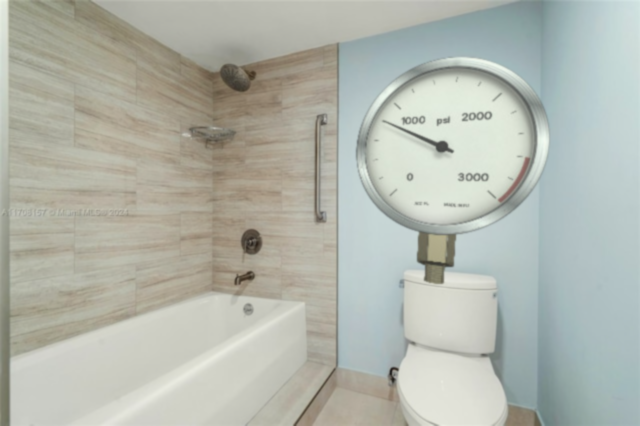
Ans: 800 (psi)
